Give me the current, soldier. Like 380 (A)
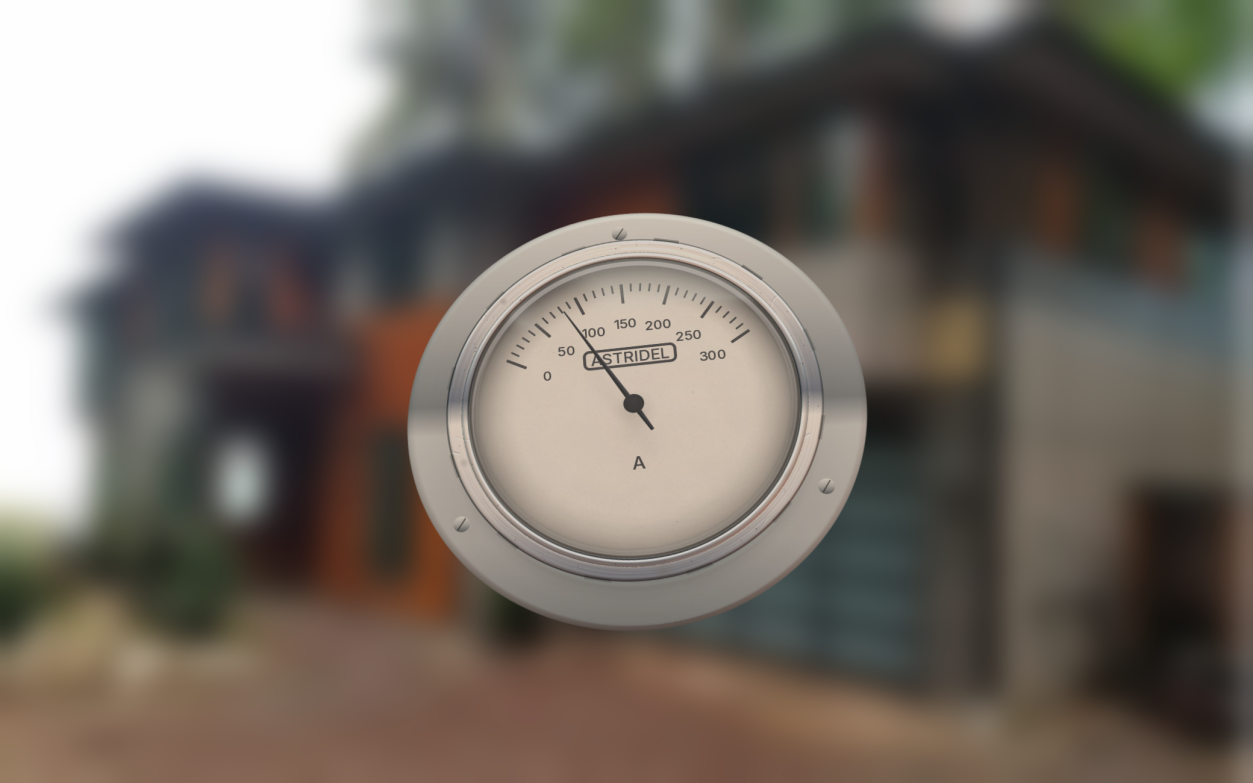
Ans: 80 (A)
